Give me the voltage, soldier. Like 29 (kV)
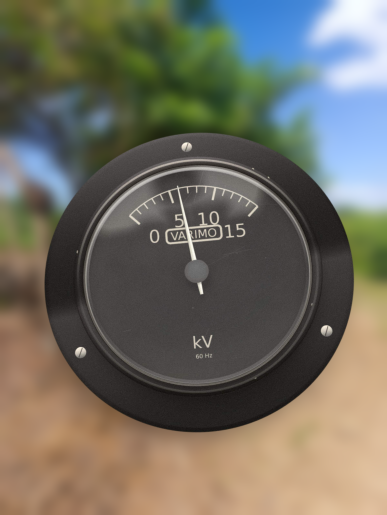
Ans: 6 (kV)
